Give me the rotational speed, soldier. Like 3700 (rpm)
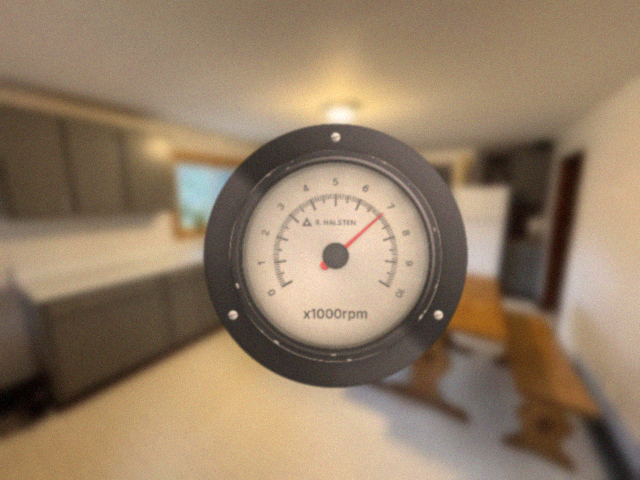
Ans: 7000 (rpm)
